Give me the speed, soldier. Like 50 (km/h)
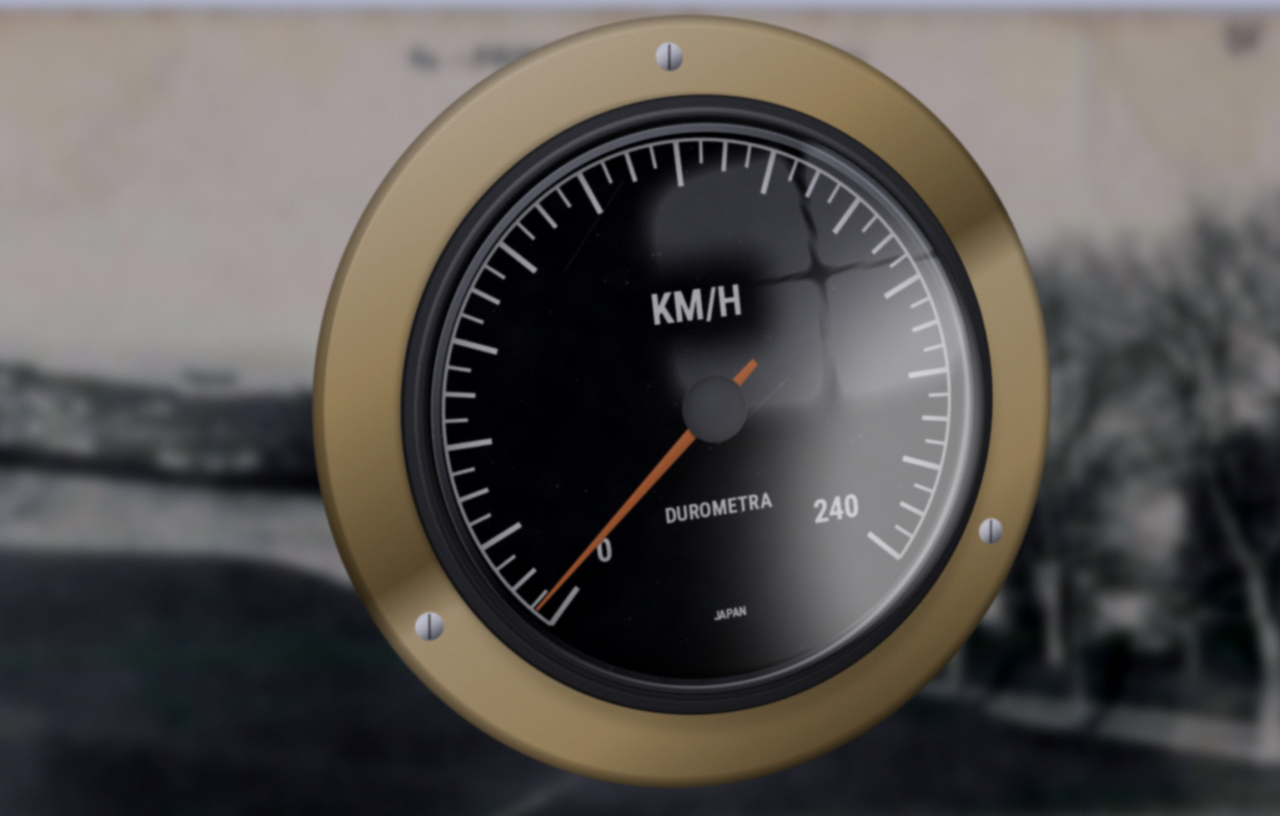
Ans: 5 (km/h)
